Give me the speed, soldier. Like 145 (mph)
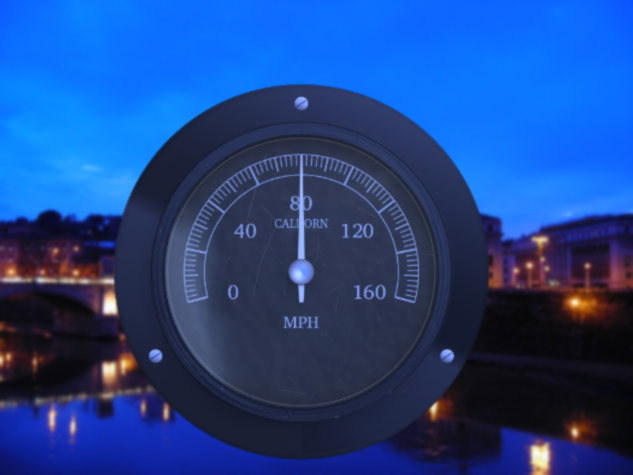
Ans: 80 (mph)
